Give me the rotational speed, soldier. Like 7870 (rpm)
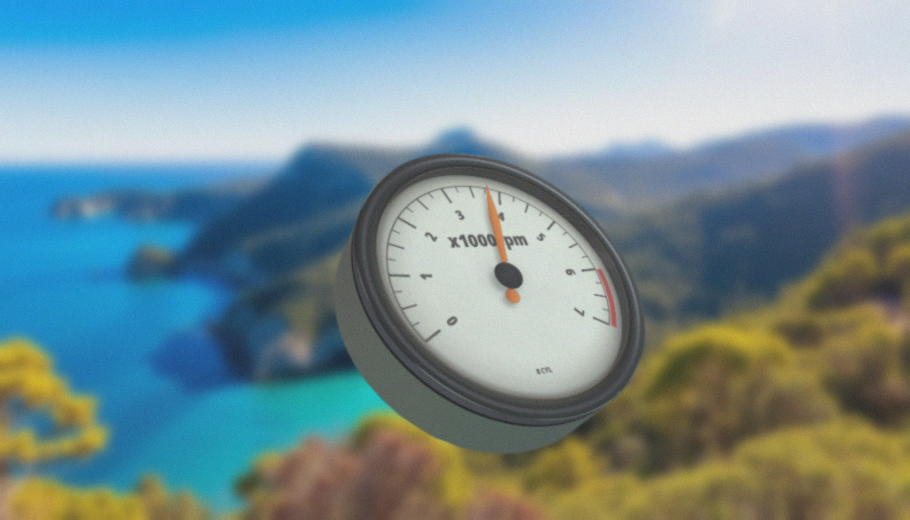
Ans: 3750 (rpm)
